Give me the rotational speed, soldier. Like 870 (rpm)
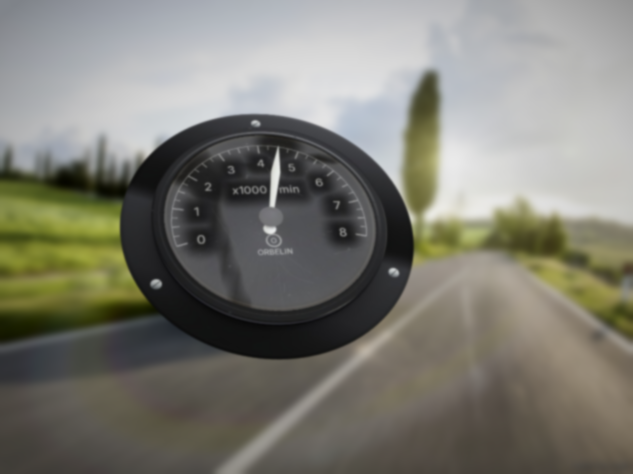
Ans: 4500 (rpm)
